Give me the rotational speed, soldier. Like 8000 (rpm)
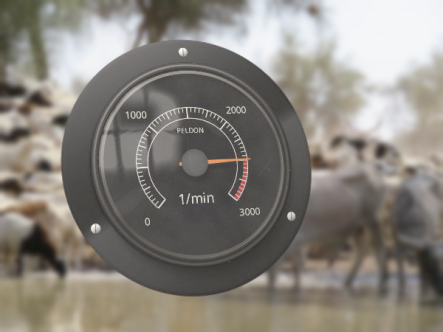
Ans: 2500 (rpm)
